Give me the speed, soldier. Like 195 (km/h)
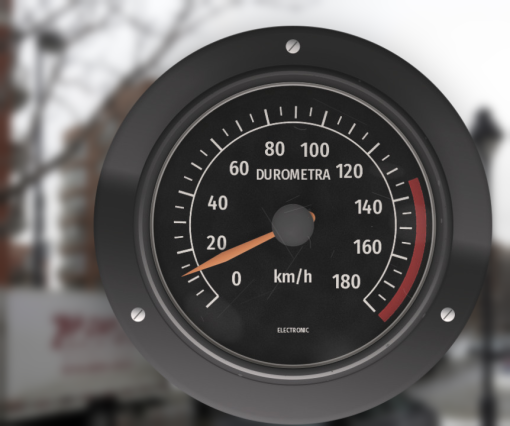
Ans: 12.5 (km/h)
